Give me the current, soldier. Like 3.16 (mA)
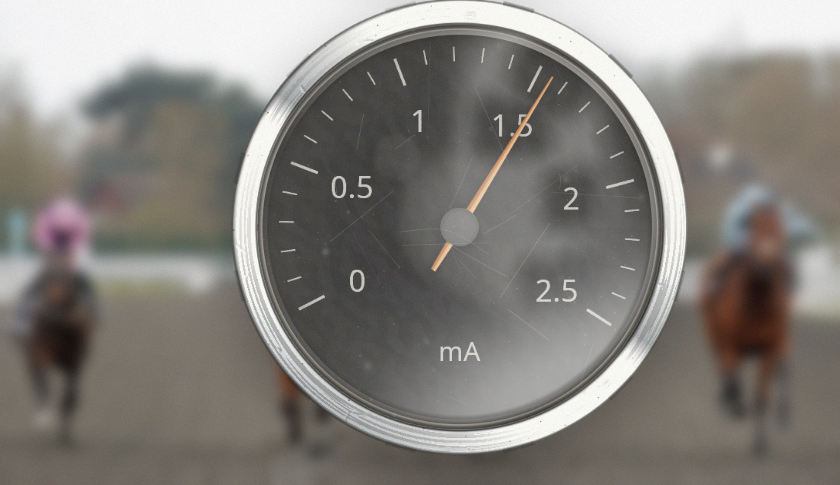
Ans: 1.55 (mA)
